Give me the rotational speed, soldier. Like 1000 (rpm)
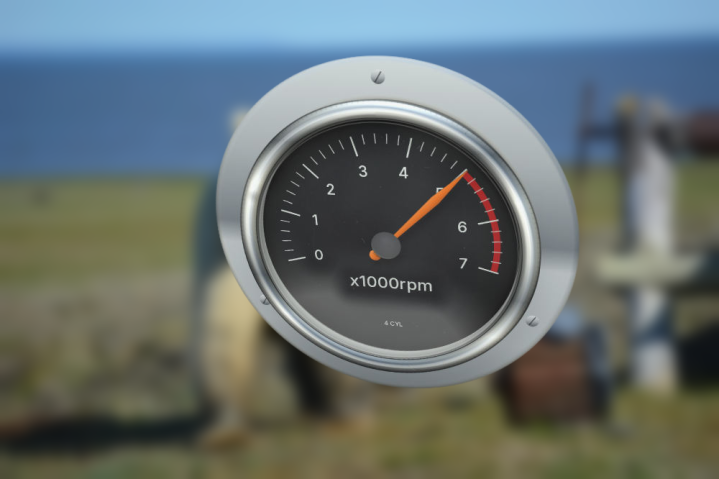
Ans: 5000 (rpm)
